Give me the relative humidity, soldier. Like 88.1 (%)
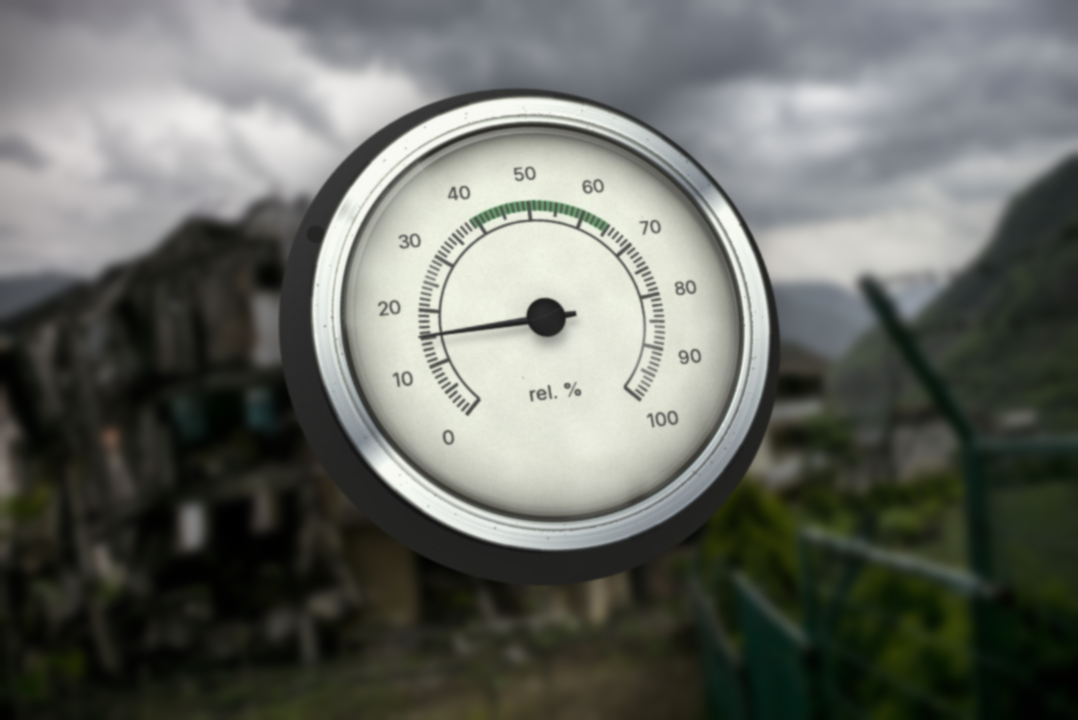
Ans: 15 (%)
